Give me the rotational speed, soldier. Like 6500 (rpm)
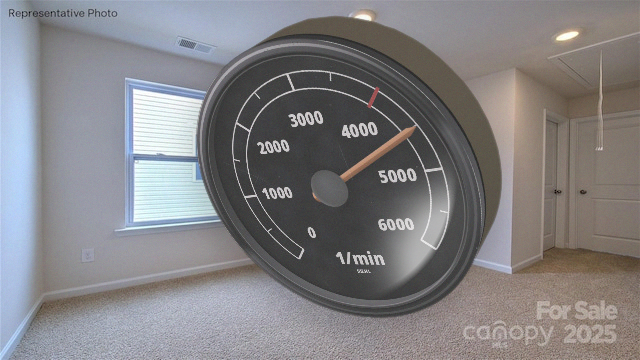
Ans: 4500 (rpm)
